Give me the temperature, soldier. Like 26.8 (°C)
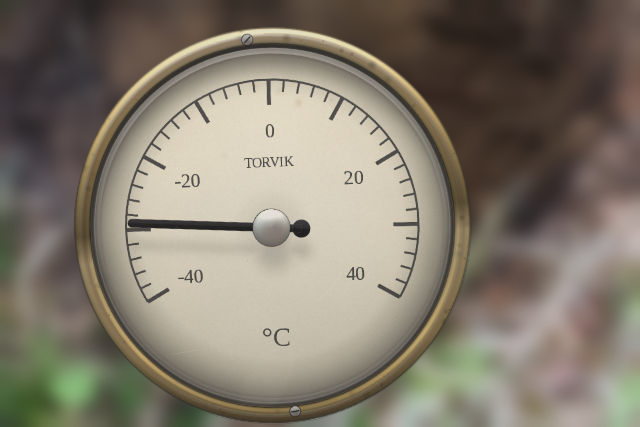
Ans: -29 (°C)
